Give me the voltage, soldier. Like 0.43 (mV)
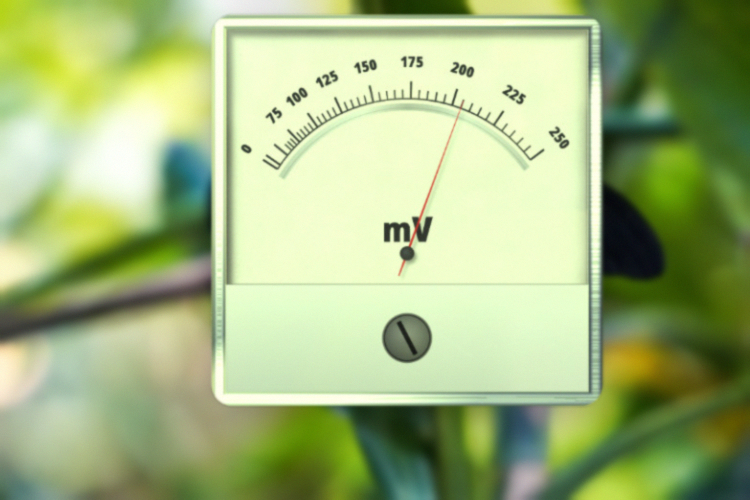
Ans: 205 (mV)
